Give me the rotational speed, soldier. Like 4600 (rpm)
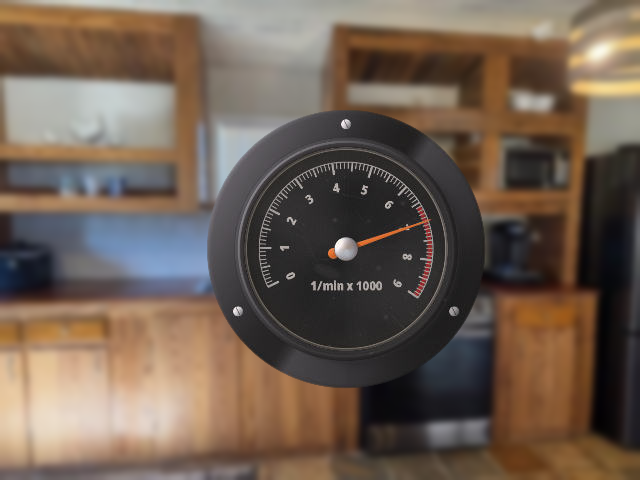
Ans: 7000 (rpm)
